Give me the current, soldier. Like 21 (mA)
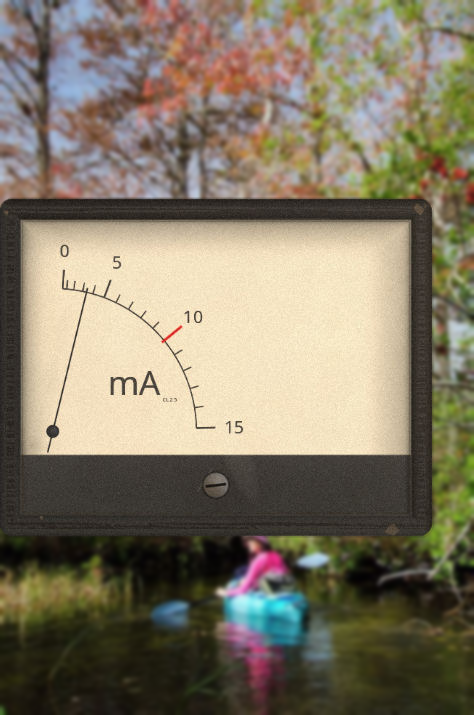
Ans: 3.5 (mA)
